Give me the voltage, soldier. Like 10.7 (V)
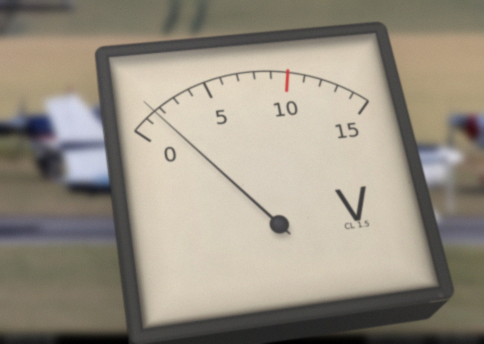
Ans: 1.5 (V)
